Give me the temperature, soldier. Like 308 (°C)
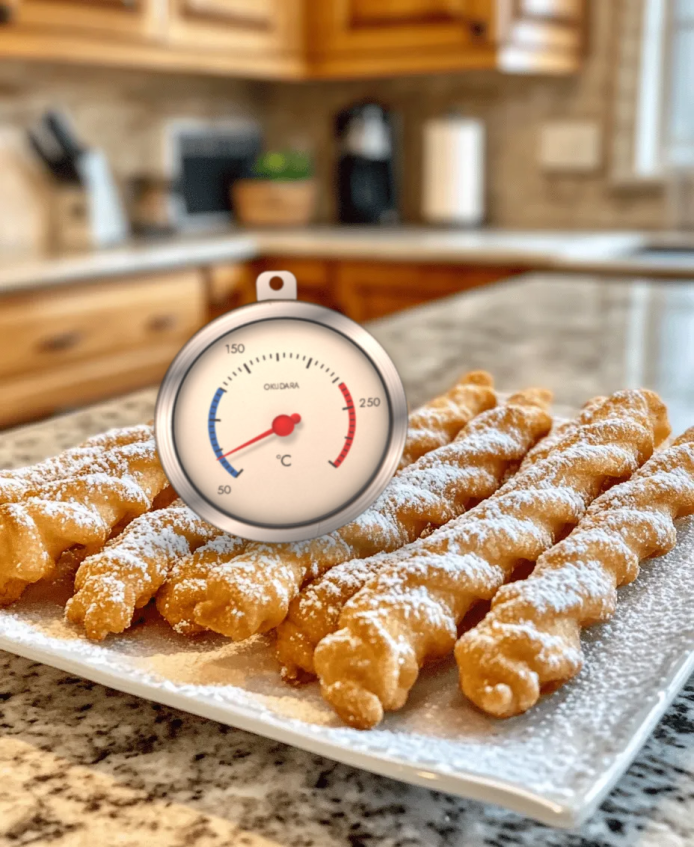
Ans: 70 (°C)
